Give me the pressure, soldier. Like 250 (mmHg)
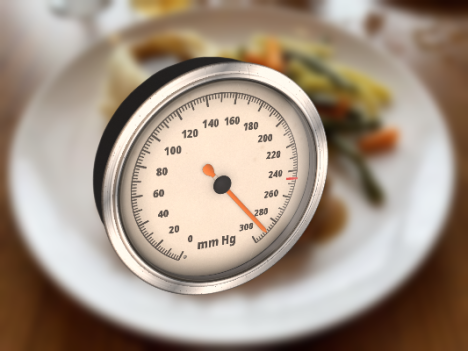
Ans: 290 (mmHg)
